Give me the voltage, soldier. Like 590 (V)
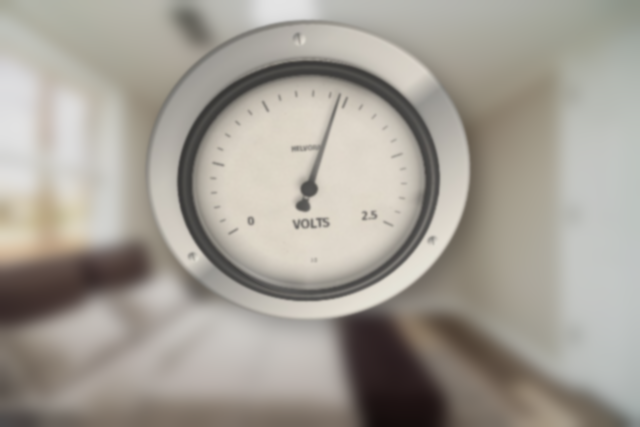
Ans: 1.45 (V)
